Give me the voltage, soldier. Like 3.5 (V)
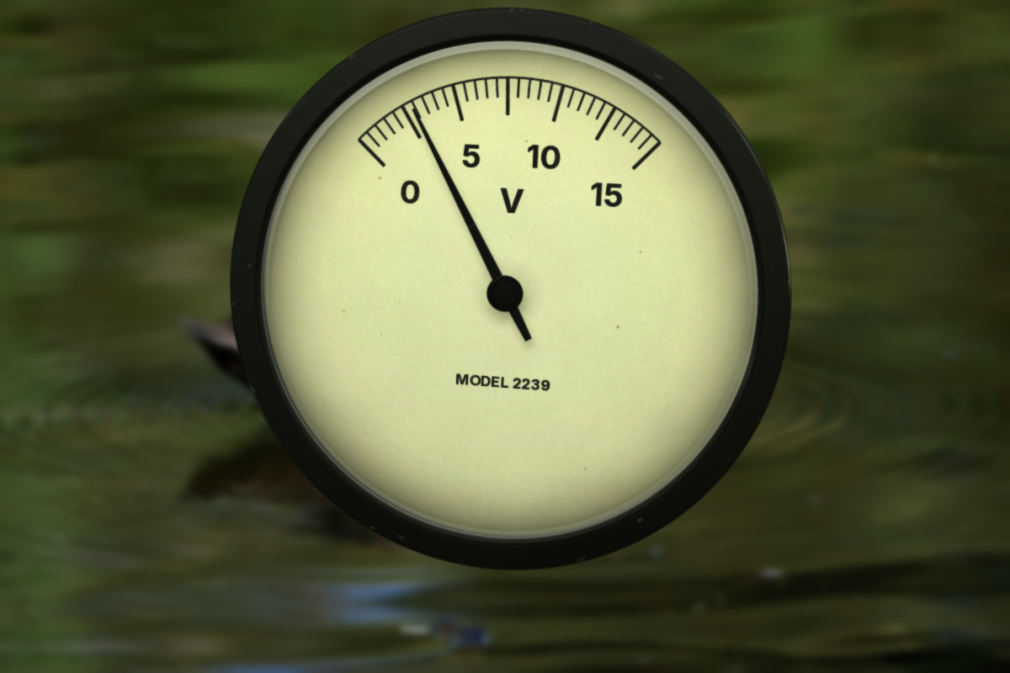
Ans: 3 (V)
